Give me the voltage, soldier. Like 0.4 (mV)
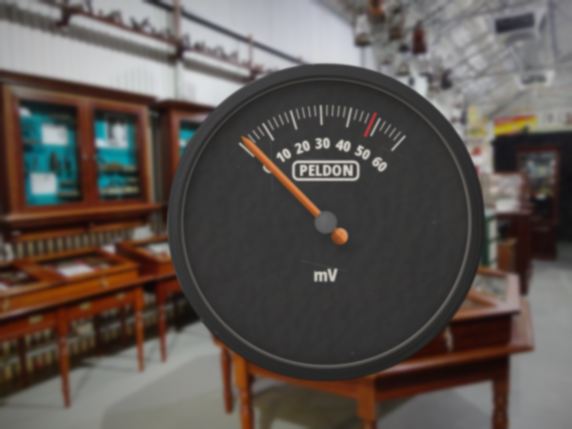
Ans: 2 (mV)
